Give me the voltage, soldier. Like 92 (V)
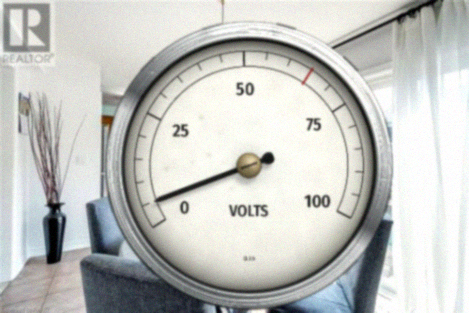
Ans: 5 (V)
